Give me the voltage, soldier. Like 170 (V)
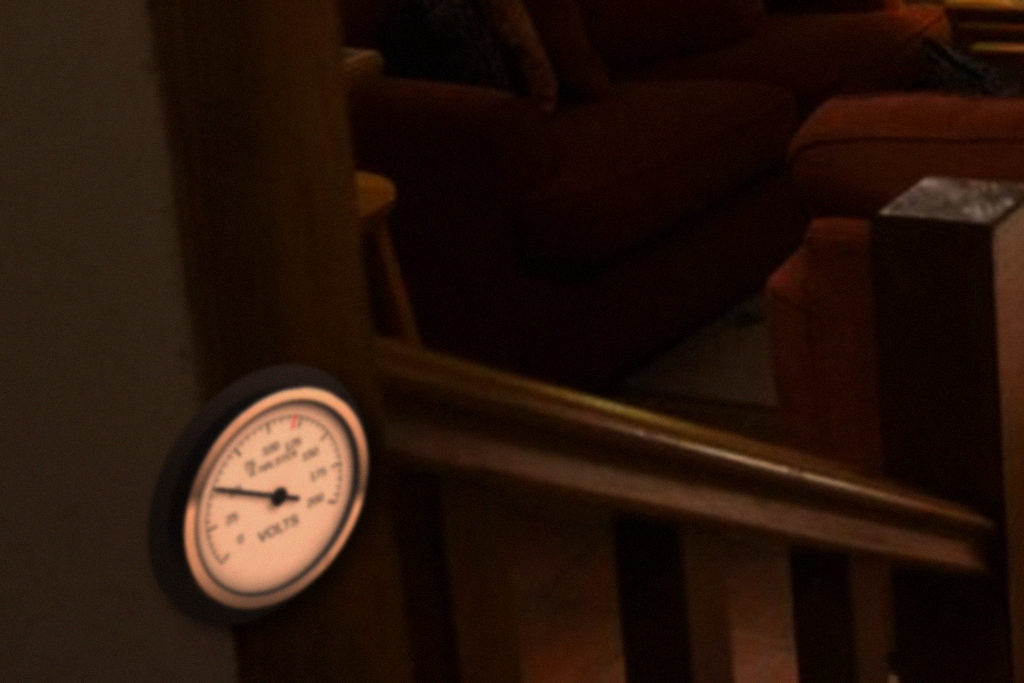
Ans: 50 (V)
